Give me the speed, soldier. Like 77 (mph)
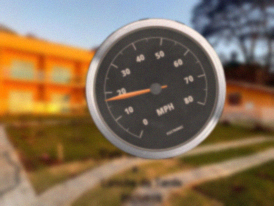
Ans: 17.5 (mph)
